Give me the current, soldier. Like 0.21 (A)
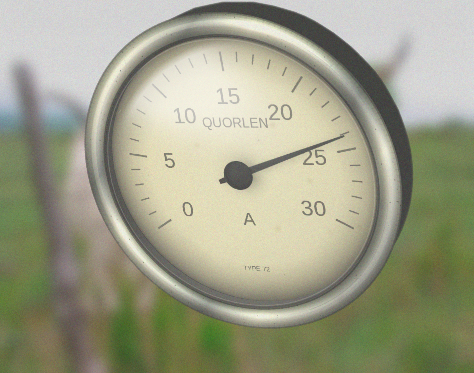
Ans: 24 (A)
